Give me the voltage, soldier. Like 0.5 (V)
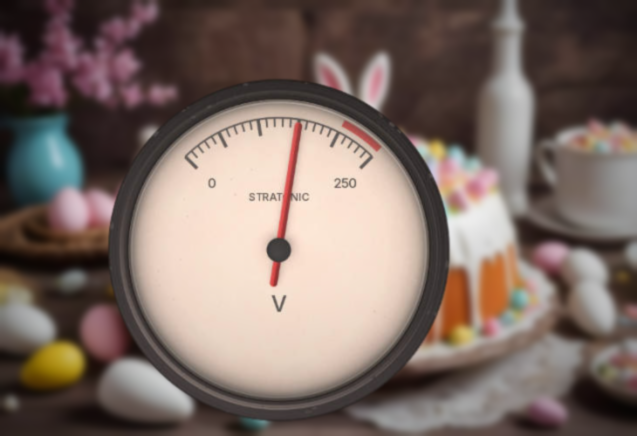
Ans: 150 (V)
